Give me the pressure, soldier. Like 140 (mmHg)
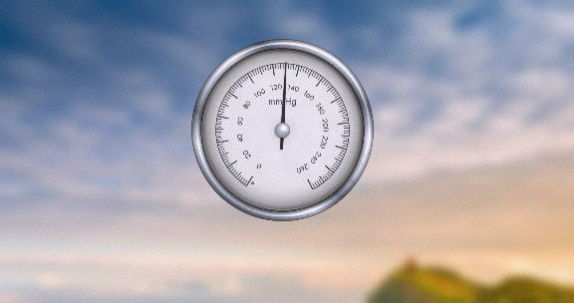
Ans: 130 (mmHg)
